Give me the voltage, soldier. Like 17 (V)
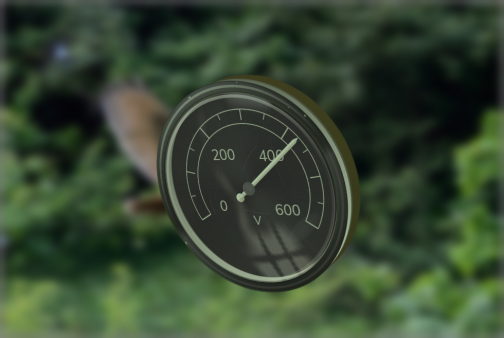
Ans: 425 (V)
